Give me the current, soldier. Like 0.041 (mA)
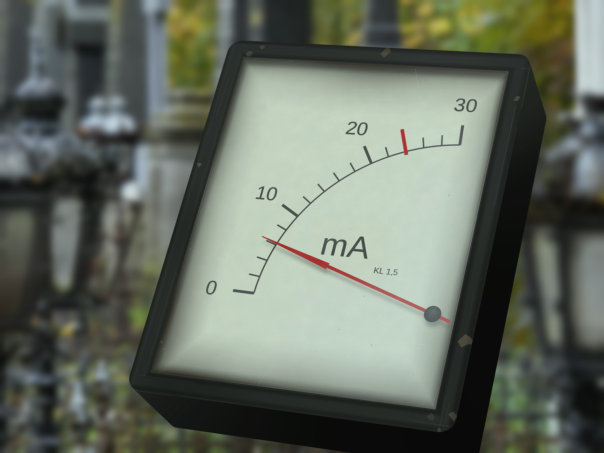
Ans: 6 (mA)
